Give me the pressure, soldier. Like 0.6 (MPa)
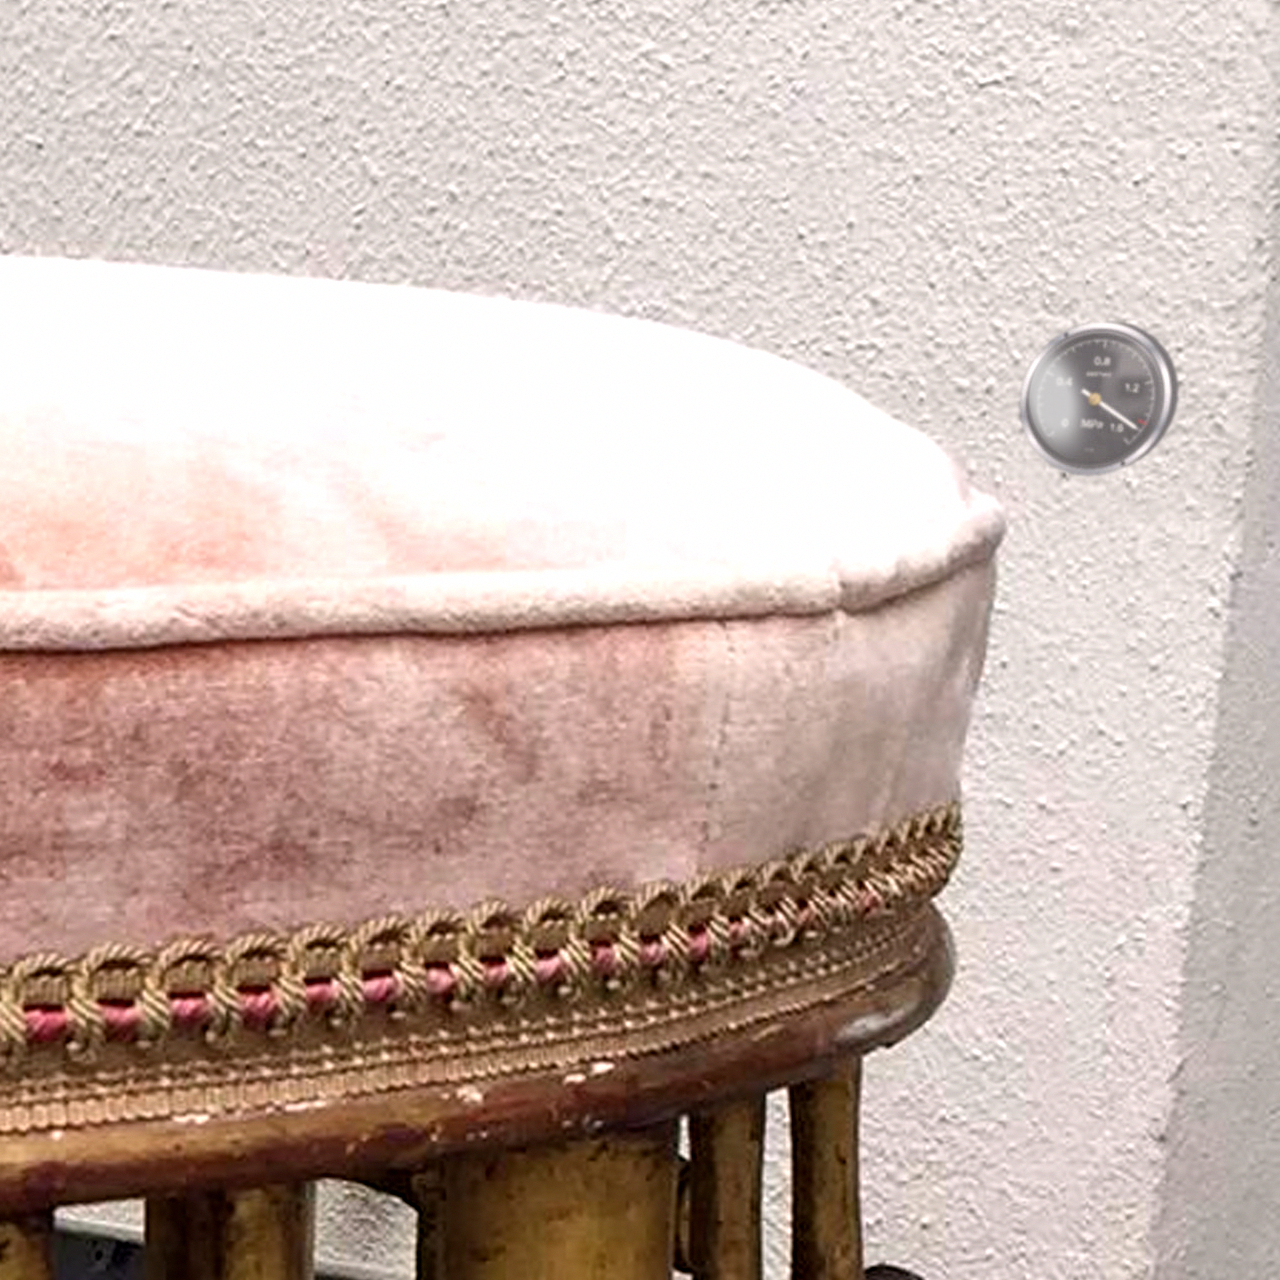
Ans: 1.5 (MPa)
